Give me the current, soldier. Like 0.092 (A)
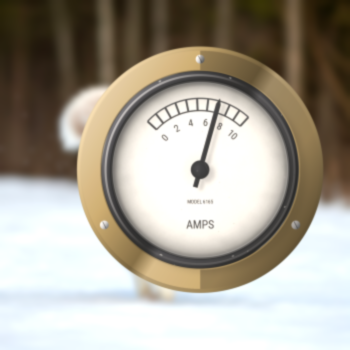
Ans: 7 (A)
